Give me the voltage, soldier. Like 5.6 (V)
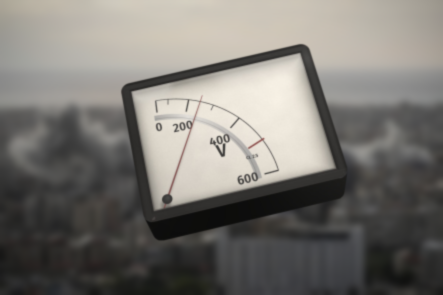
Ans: 250 (V)
